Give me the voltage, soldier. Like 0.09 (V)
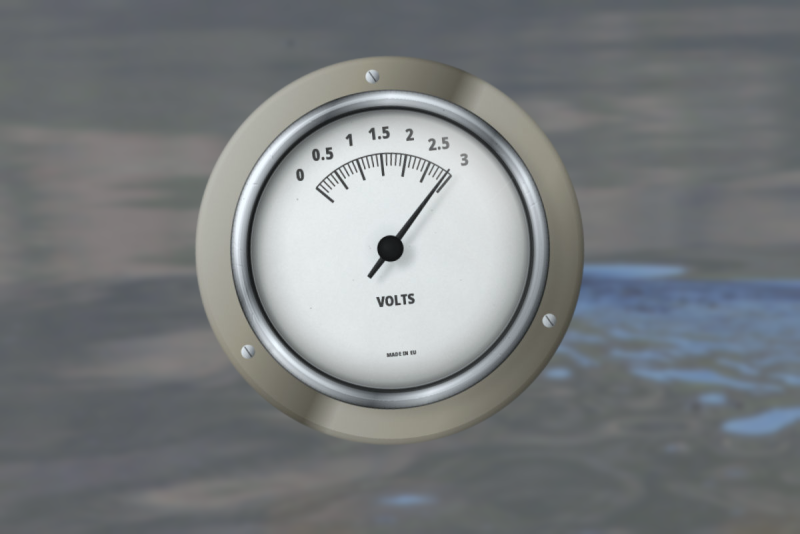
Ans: 2.9 (V)
